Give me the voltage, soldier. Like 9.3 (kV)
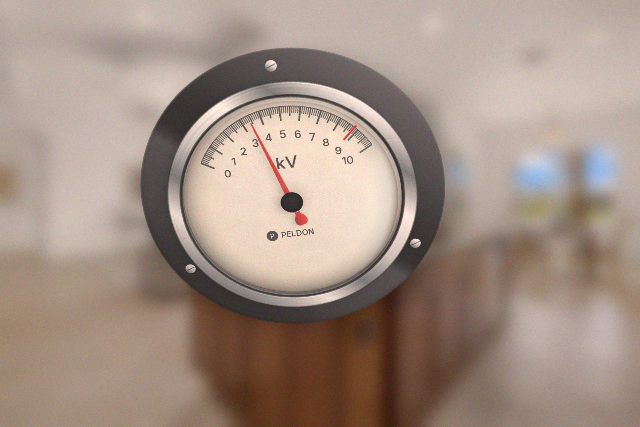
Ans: 3.5 (kV)
